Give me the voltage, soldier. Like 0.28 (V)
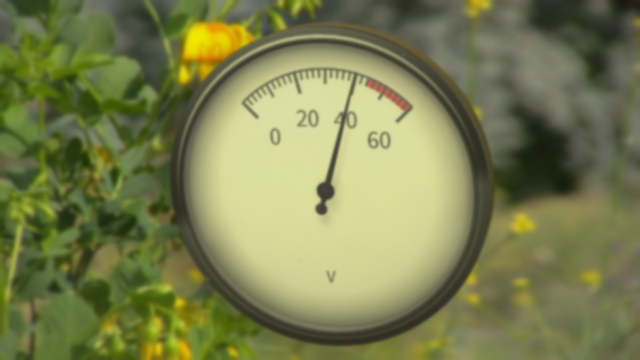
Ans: 40 (V)
